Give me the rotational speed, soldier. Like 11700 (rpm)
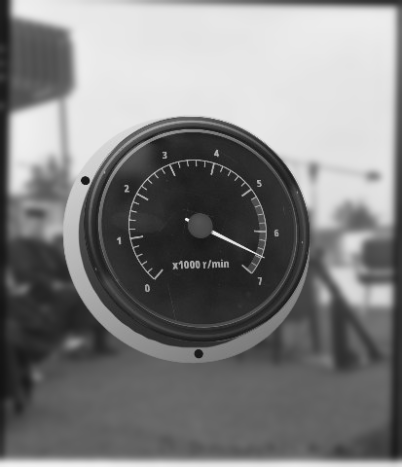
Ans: 6600 (rpm)
